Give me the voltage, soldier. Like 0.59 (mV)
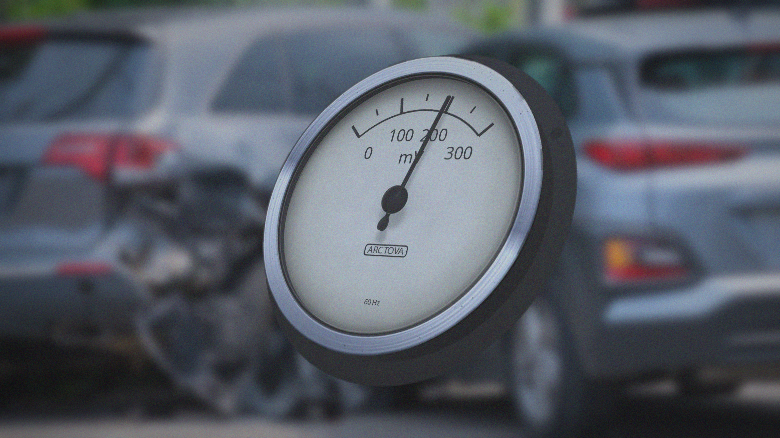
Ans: 200 (mV)
